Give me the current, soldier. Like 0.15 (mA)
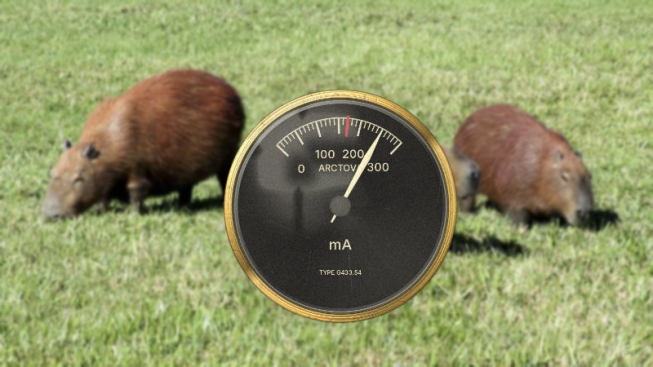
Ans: 250 (mA)
